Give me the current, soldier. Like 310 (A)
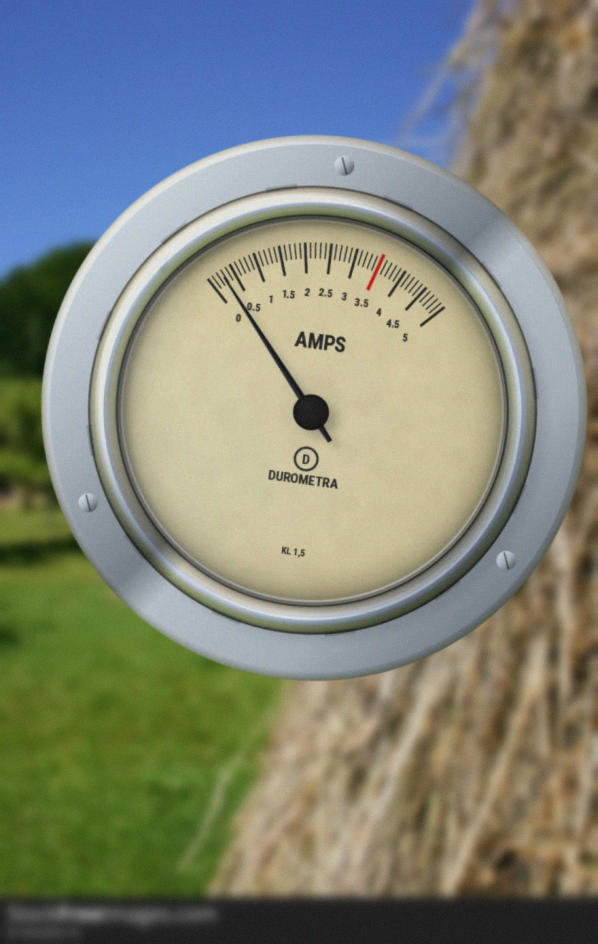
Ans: 0.3 (A)
